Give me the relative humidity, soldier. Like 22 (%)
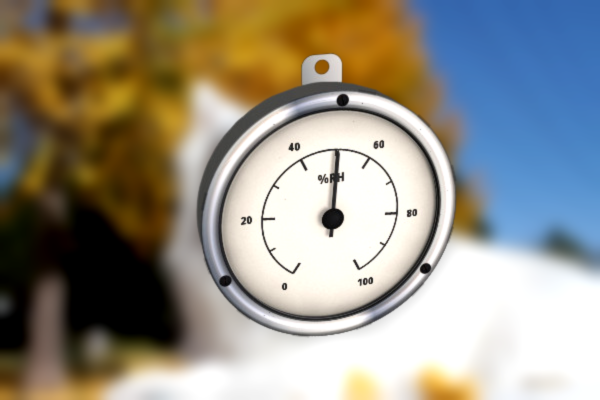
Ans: 50 (%)
